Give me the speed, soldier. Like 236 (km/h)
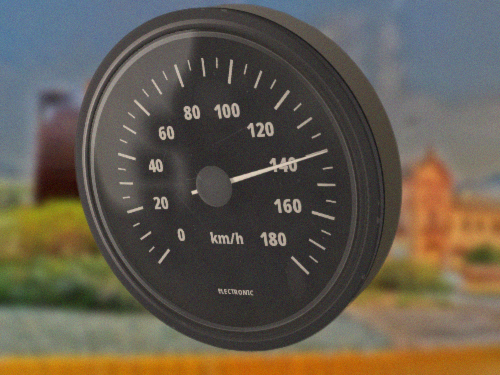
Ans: 140 (km/h)
